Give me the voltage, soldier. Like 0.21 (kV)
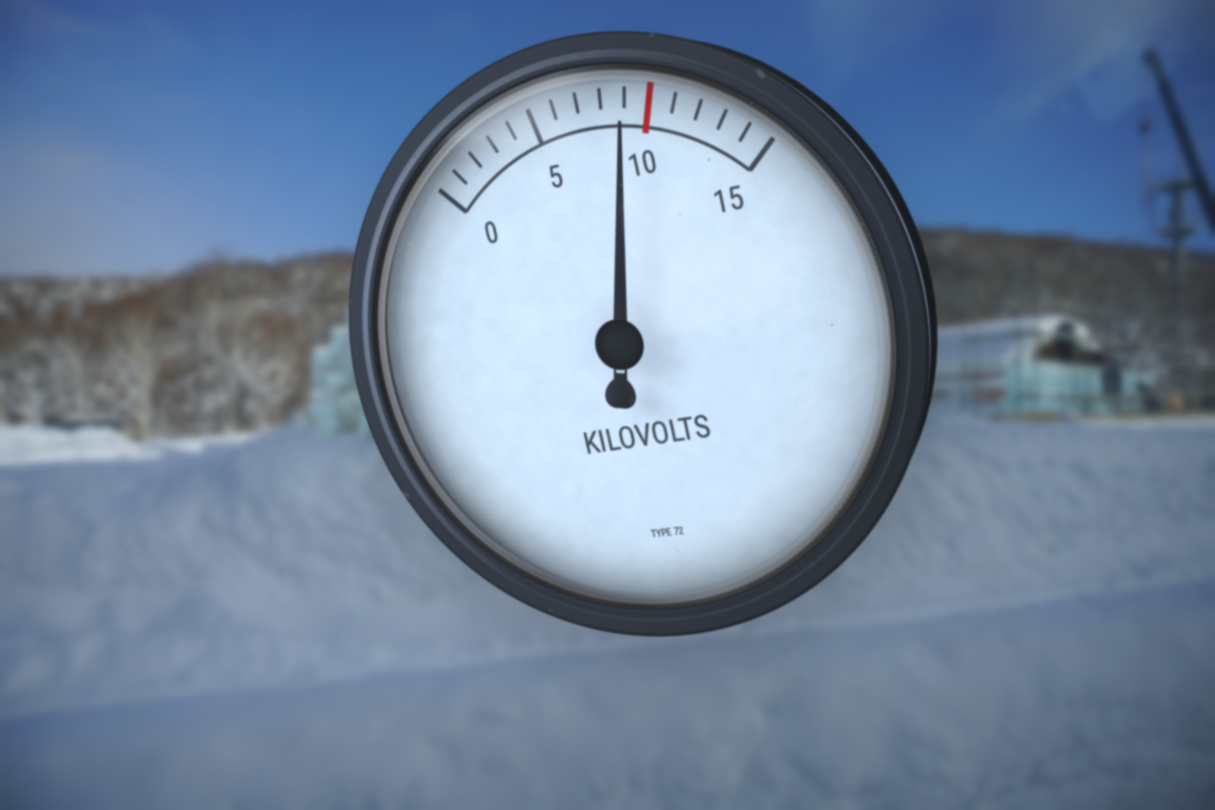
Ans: 9 (kV)
